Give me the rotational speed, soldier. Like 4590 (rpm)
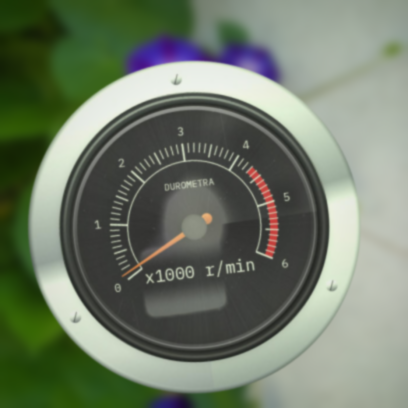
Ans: 100 (rpm)
